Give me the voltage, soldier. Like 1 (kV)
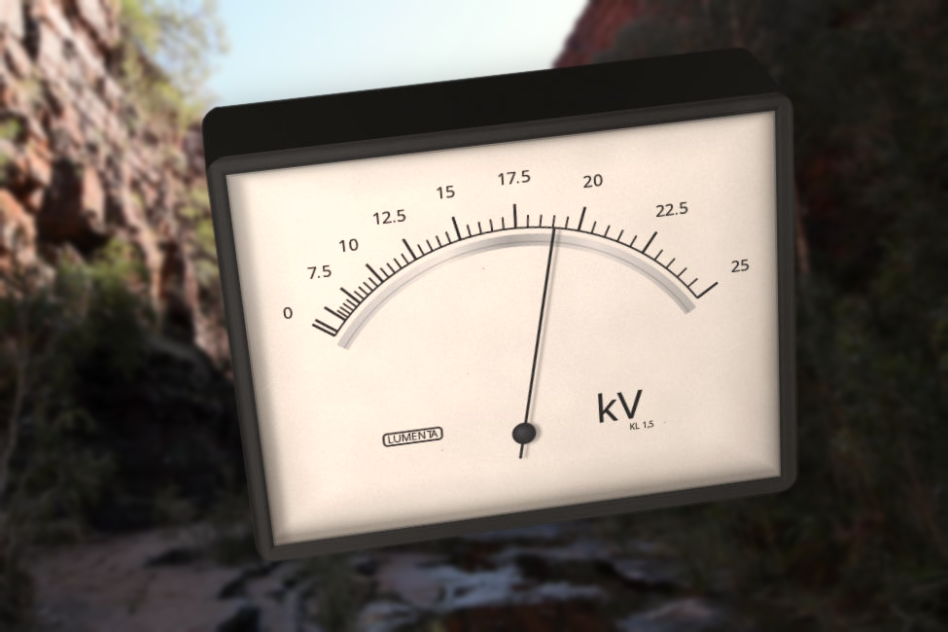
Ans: 19 (kV)
